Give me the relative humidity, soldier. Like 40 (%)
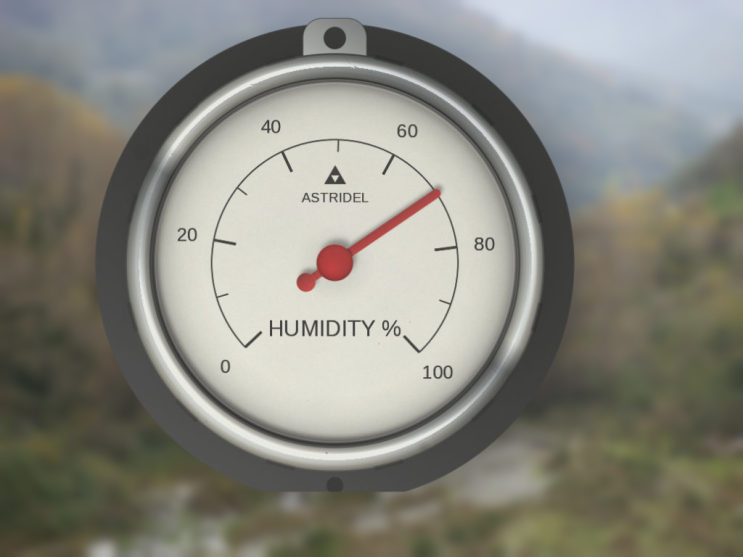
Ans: 70 (%)
